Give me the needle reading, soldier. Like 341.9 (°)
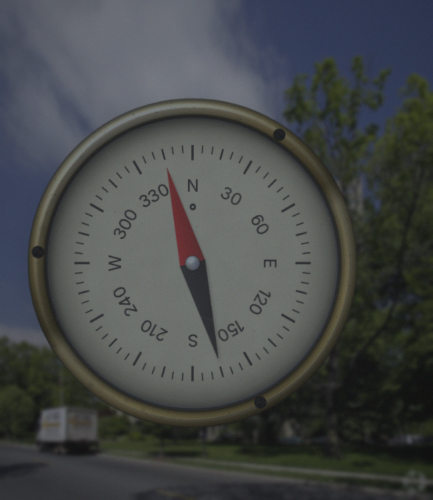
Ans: 345 (°)
